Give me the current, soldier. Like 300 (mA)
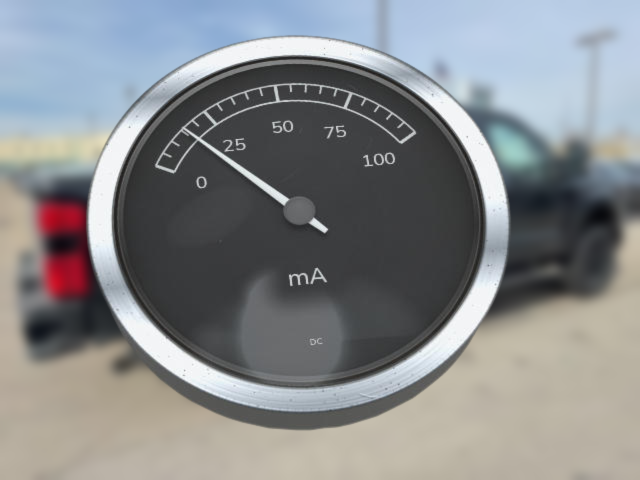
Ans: 15 (mA)
